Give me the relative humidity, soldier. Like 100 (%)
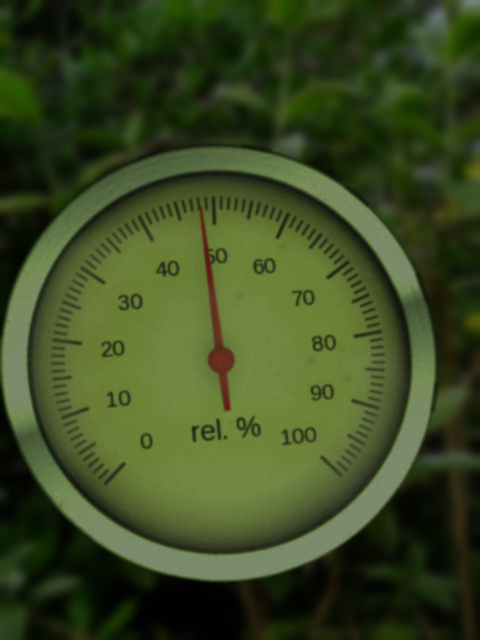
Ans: 48 (%)
